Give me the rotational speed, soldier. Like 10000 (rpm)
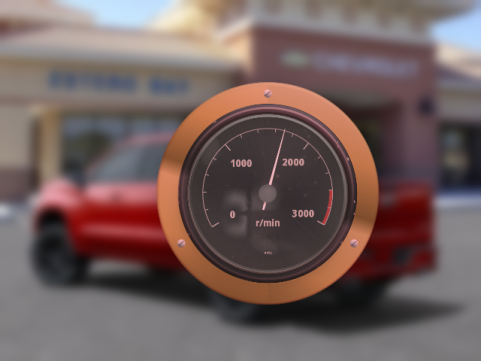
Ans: 1700 (rpm)
